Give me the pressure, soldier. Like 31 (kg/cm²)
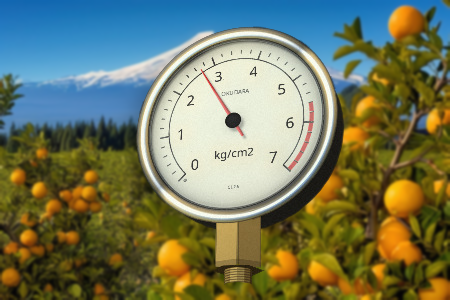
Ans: 2.7 (kg/cm²)
